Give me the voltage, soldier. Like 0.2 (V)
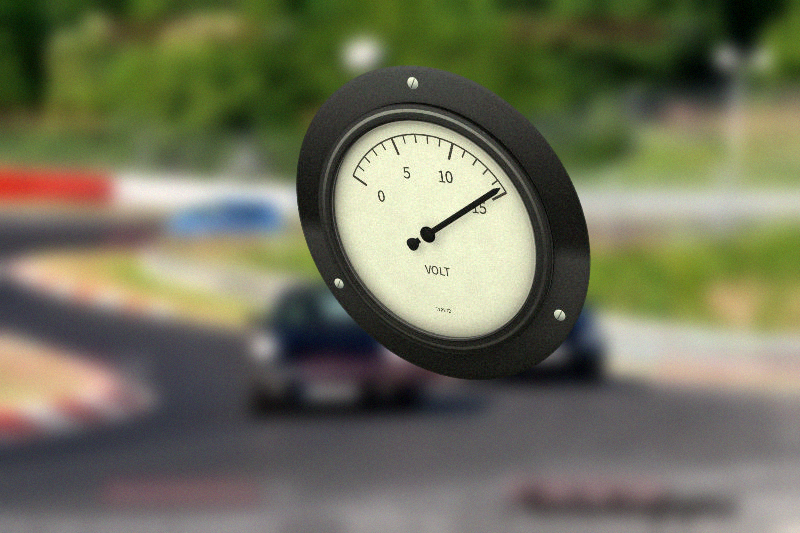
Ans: 14.5 (V)
